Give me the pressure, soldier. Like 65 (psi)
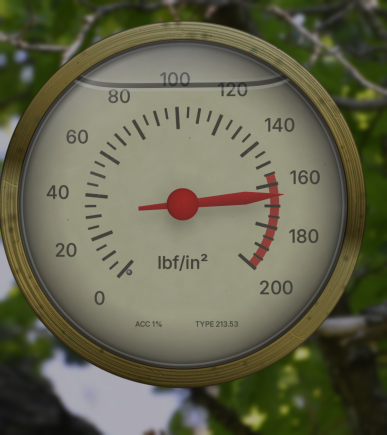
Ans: 165 (psi)
